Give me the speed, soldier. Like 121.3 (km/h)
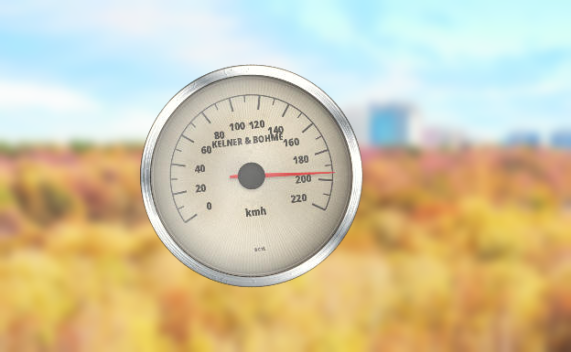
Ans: 195 (km/h)
